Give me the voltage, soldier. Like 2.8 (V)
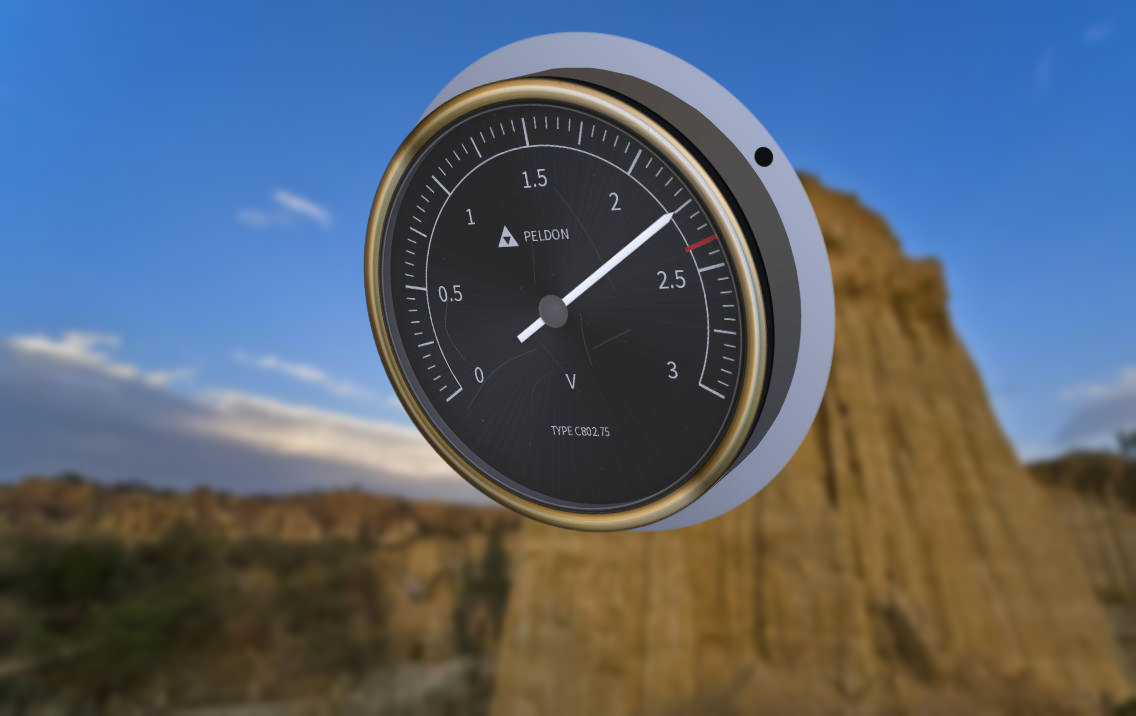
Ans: 2.25 (V)
